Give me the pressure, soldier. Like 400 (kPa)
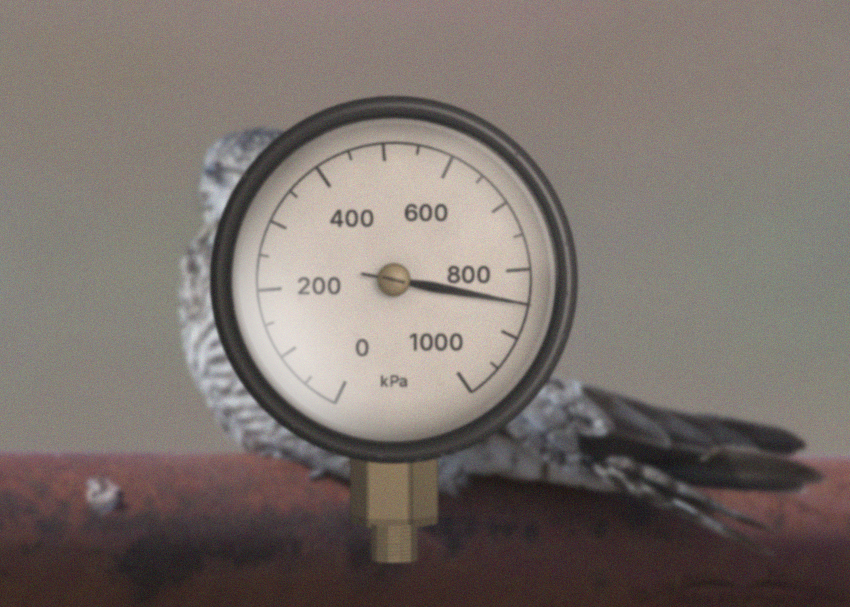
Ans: 850 (kPa)
